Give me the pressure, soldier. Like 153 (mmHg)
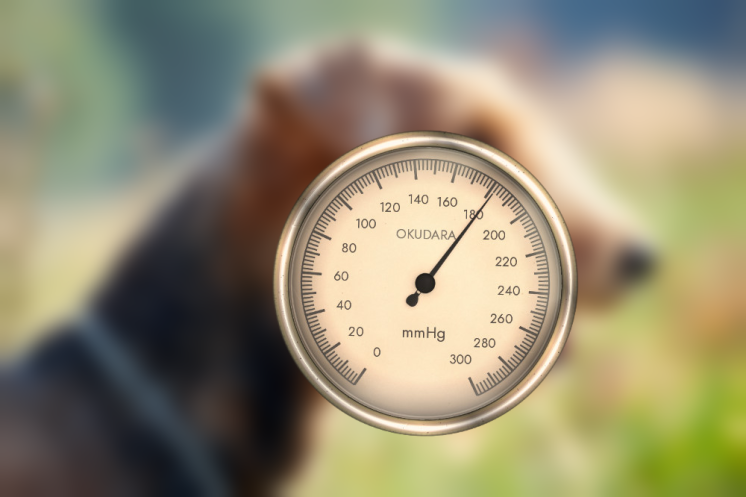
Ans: 182 (mmHg)
